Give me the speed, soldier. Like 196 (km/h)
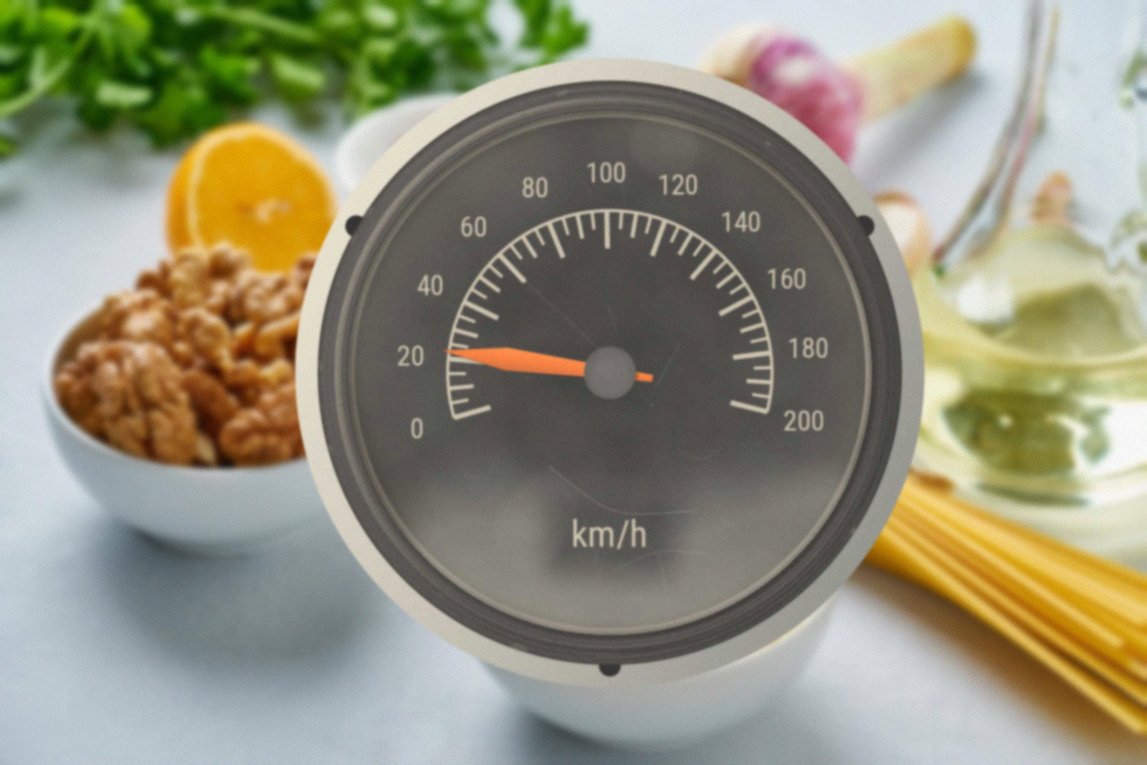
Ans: 22.5 (km/h)
